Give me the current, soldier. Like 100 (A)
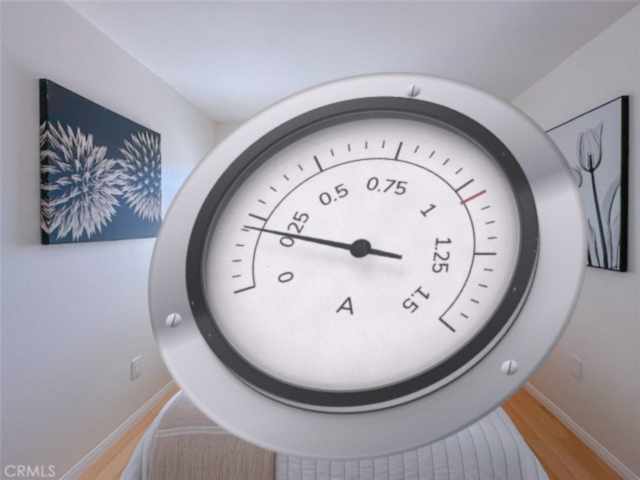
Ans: 0.2 (A)
